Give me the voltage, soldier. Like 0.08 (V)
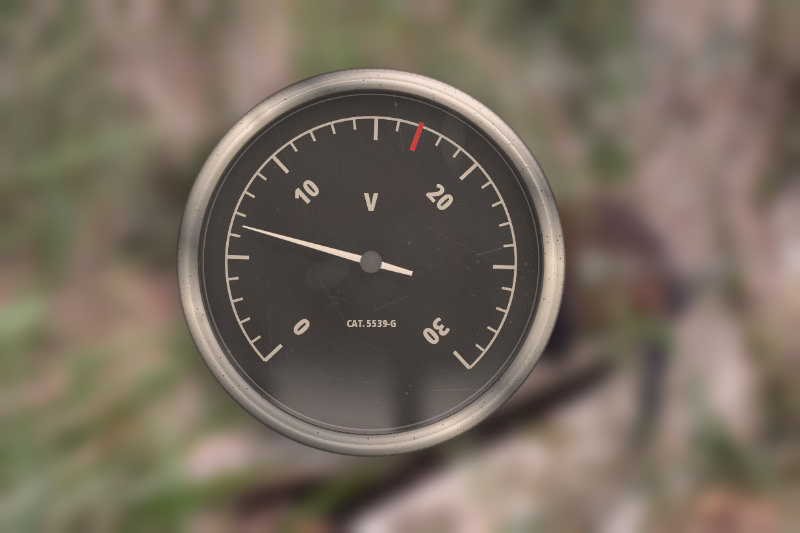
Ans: 6.5 (V)
